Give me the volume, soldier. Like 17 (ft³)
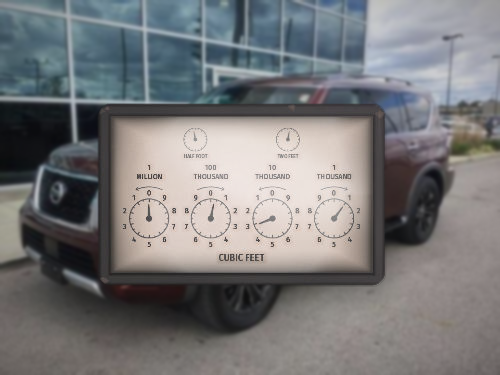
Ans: 3100 (ft³)
